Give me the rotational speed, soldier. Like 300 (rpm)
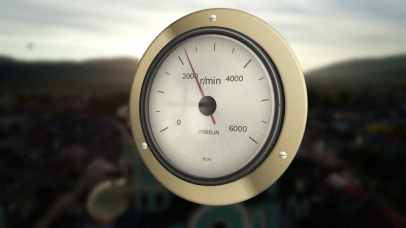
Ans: 2250 (rpm)
